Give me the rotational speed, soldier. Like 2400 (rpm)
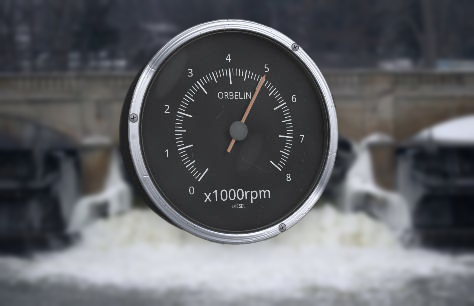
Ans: 5000 (rpm)
